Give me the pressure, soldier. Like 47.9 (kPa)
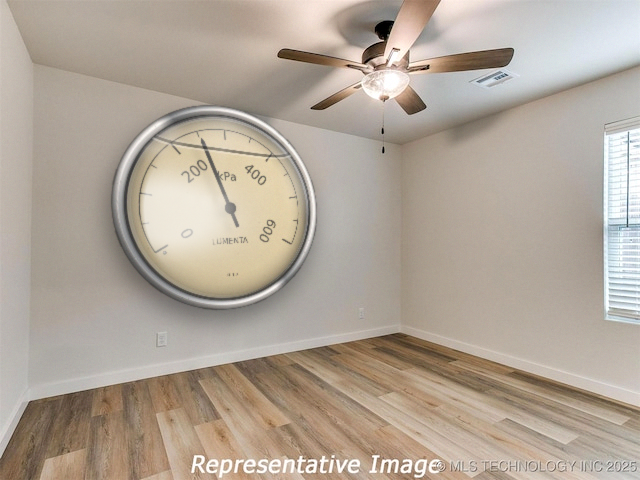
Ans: 250 (kPa)
